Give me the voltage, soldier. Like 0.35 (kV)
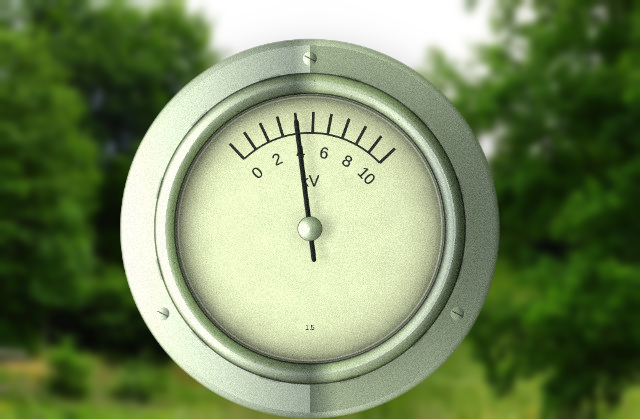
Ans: 4 (kV)
